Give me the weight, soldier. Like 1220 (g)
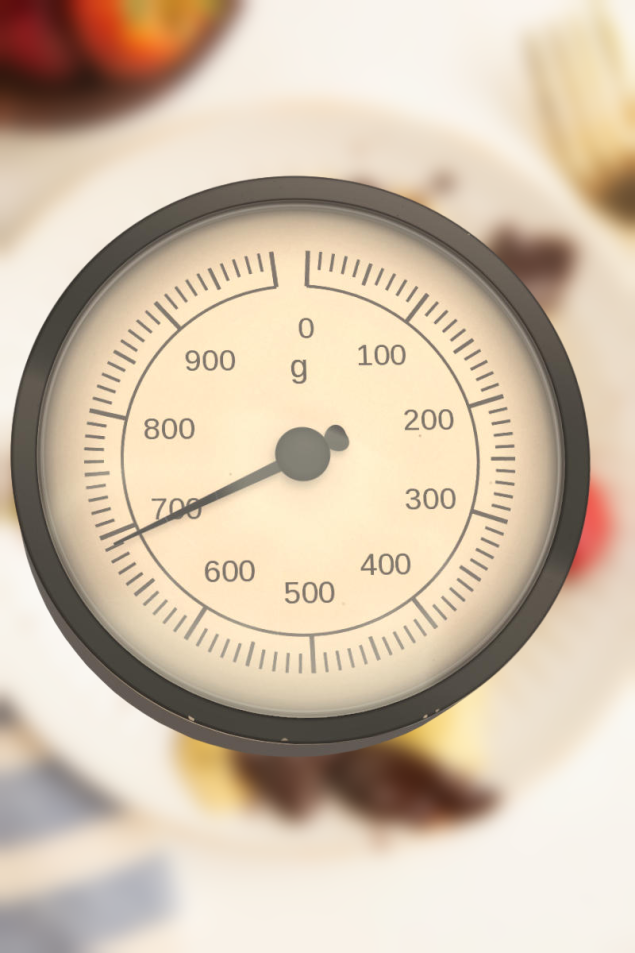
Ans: 690 (g)
